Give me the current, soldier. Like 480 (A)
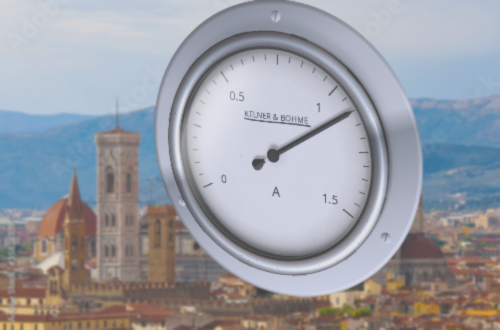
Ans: 1.1 (A)
